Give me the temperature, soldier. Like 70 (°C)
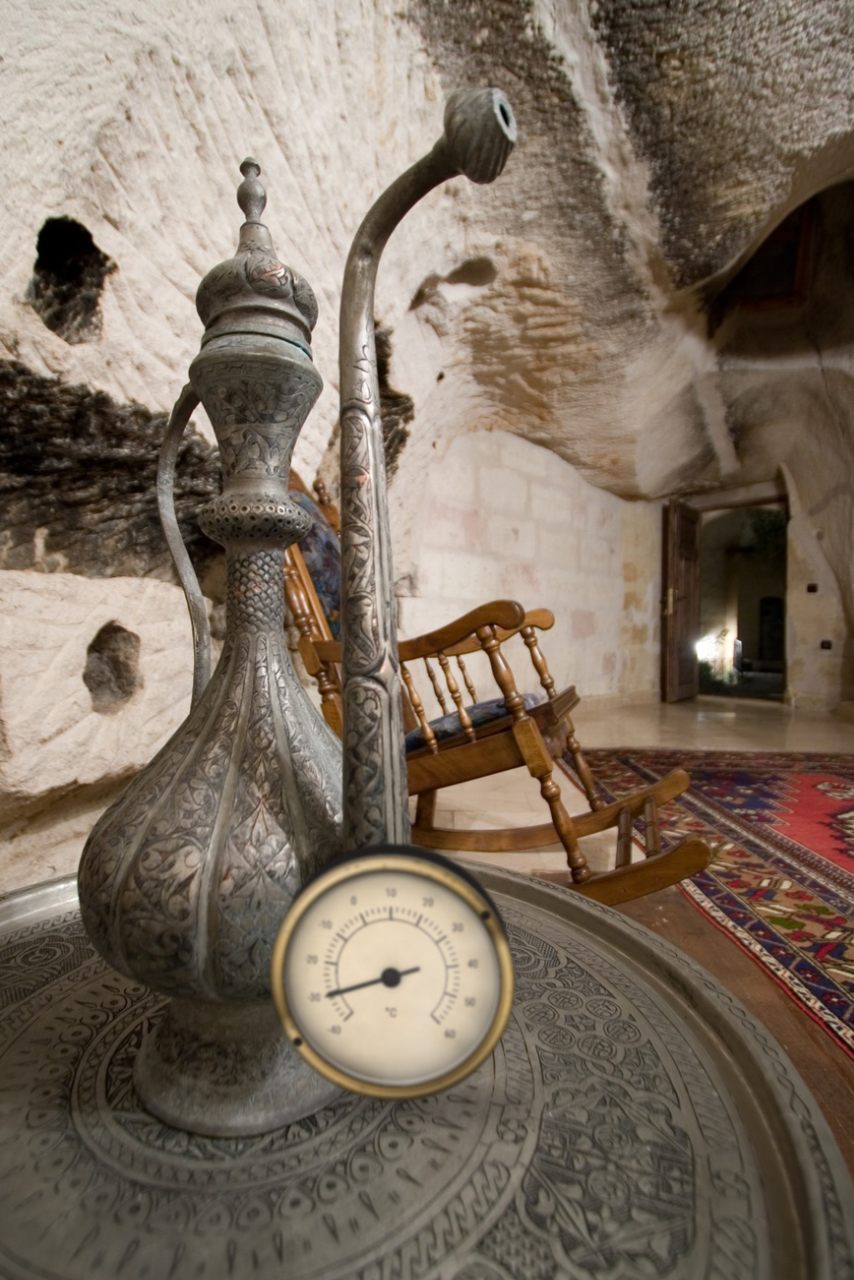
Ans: -30 (°C)
